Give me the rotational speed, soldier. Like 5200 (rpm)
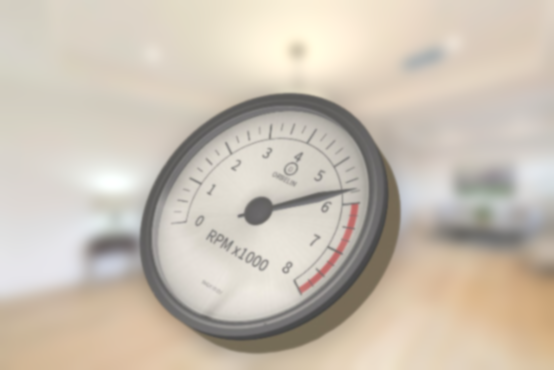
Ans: 5750 (rpm)
